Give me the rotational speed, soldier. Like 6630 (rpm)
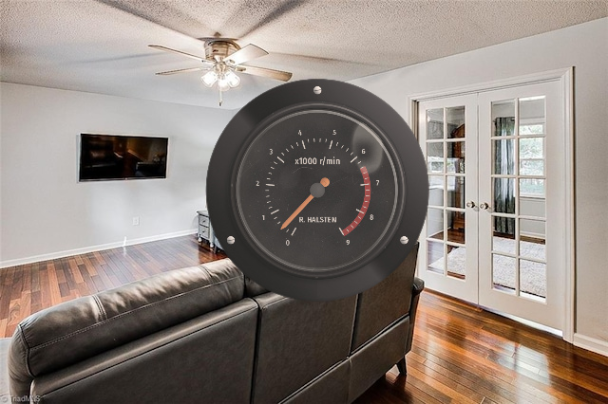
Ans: 400 (rpm)
